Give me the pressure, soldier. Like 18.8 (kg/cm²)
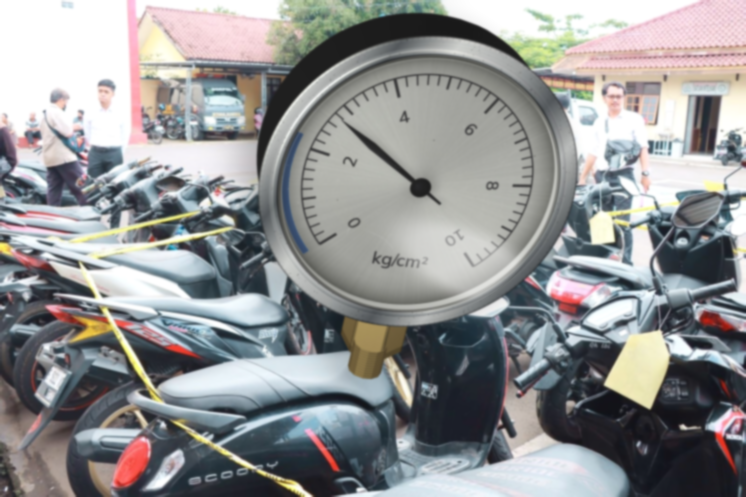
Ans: 2.8 (kg/cm²)
